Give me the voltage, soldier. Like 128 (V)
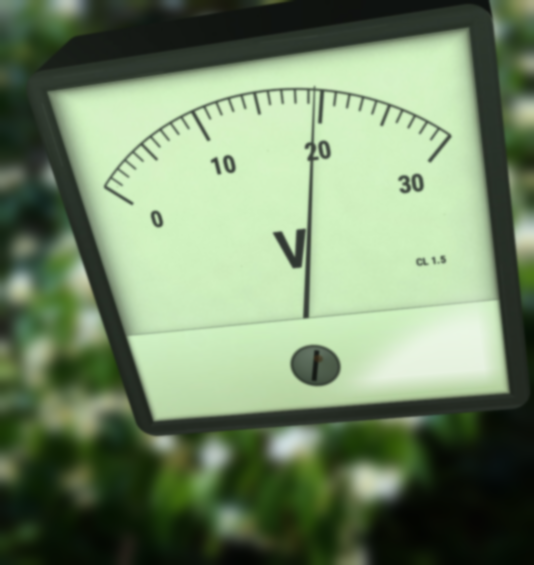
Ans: 19.5 (V)
